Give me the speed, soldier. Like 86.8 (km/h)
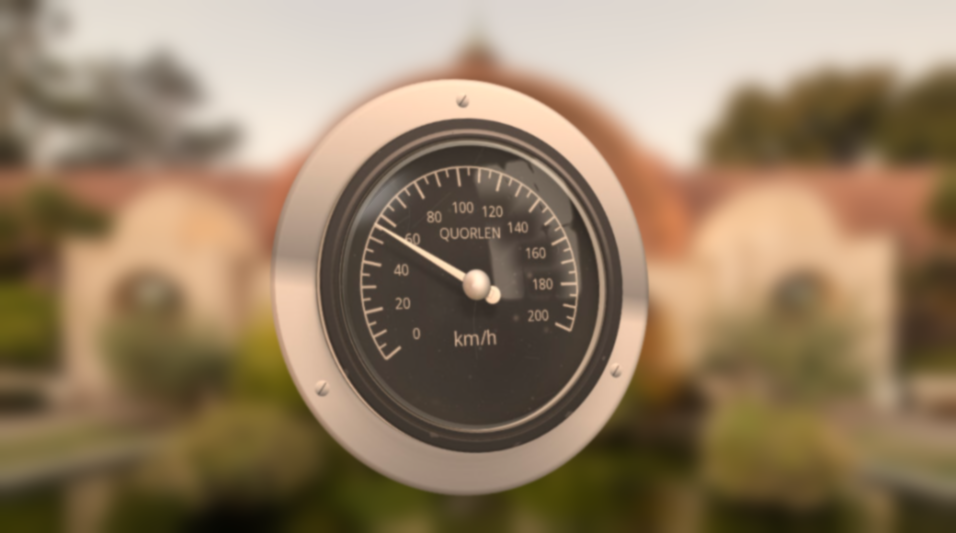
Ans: 55 (km/h)
